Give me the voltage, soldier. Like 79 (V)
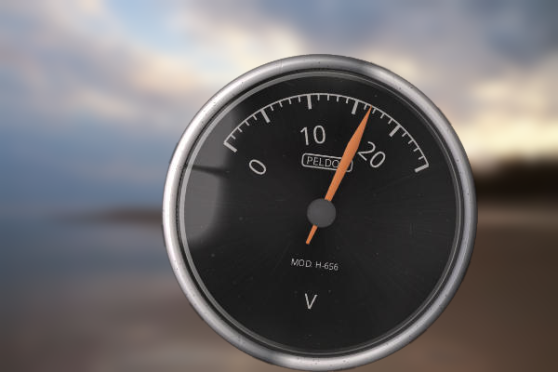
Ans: 16.5 (V)
